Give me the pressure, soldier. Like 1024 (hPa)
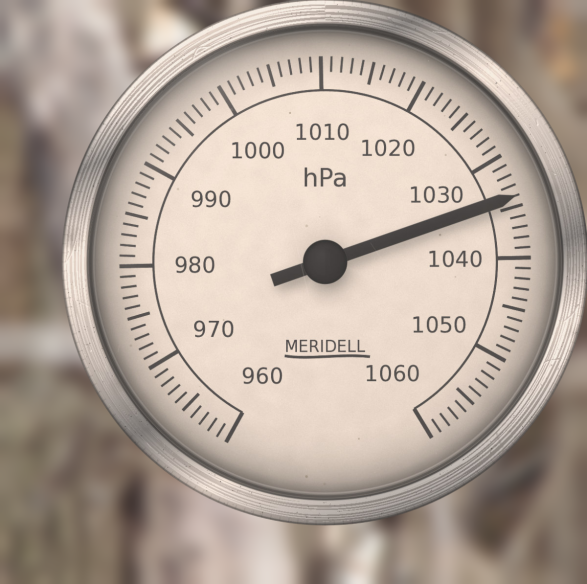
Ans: 1034 (hPa)
